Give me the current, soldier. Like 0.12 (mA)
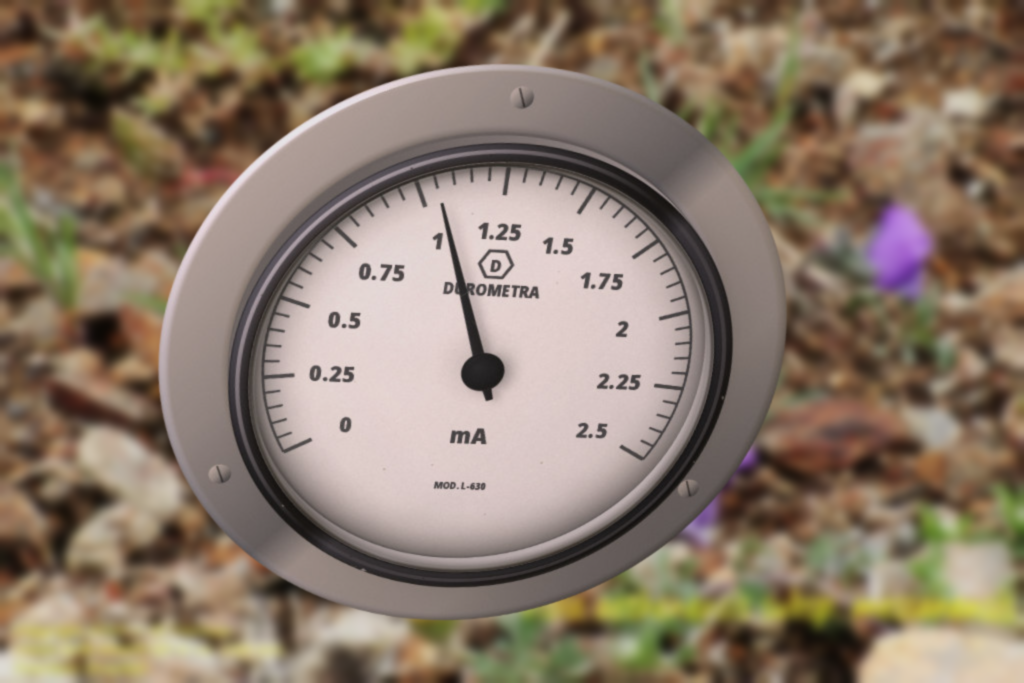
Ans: 1.05 (mA)
